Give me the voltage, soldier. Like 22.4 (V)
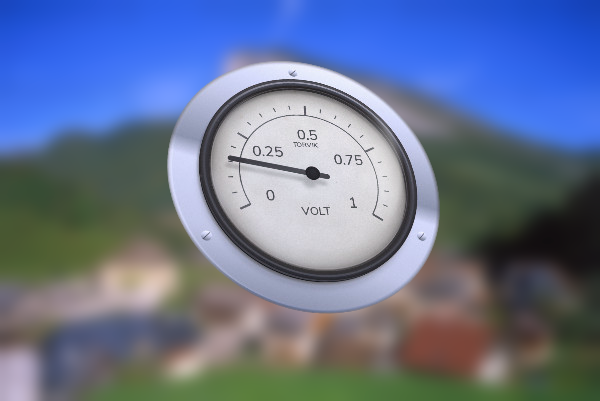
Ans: 0.15 (V)
